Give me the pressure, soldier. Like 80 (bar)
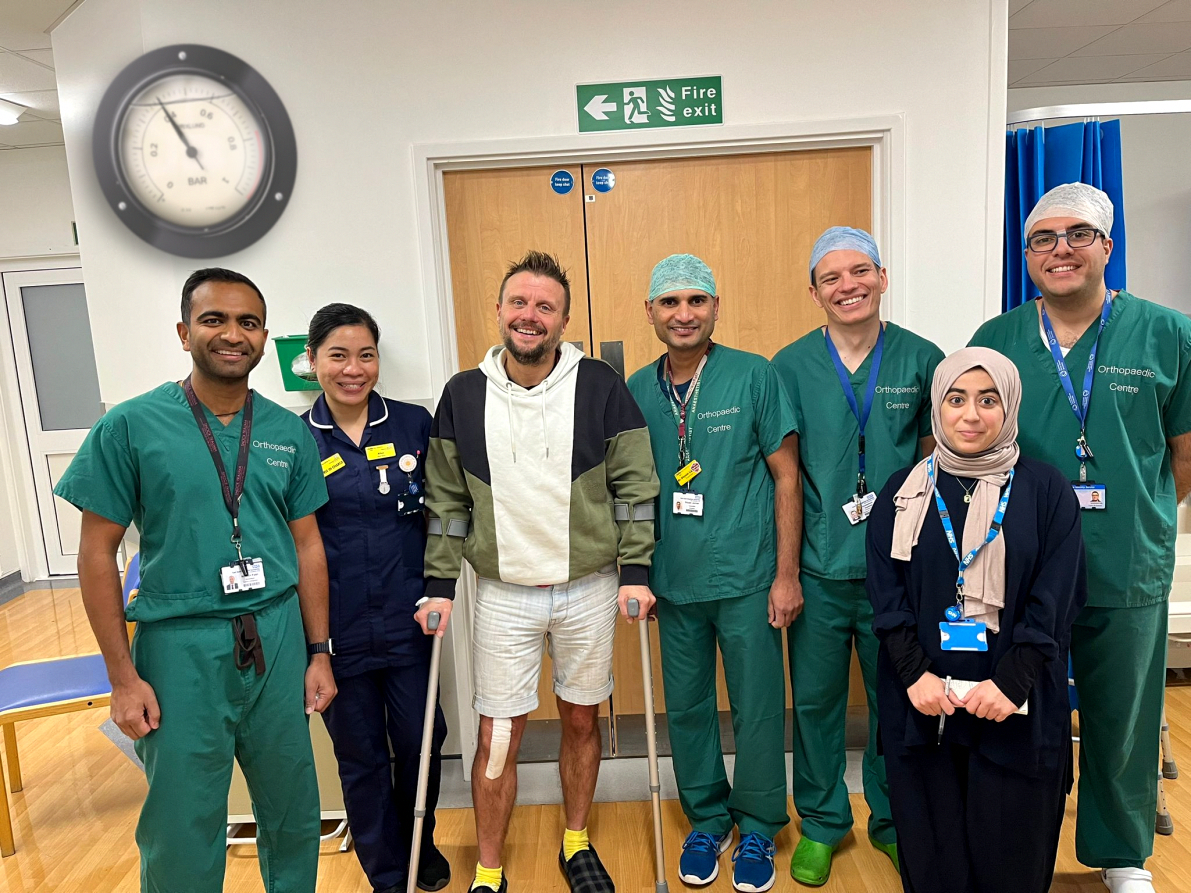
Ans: 0.4 (bar)
